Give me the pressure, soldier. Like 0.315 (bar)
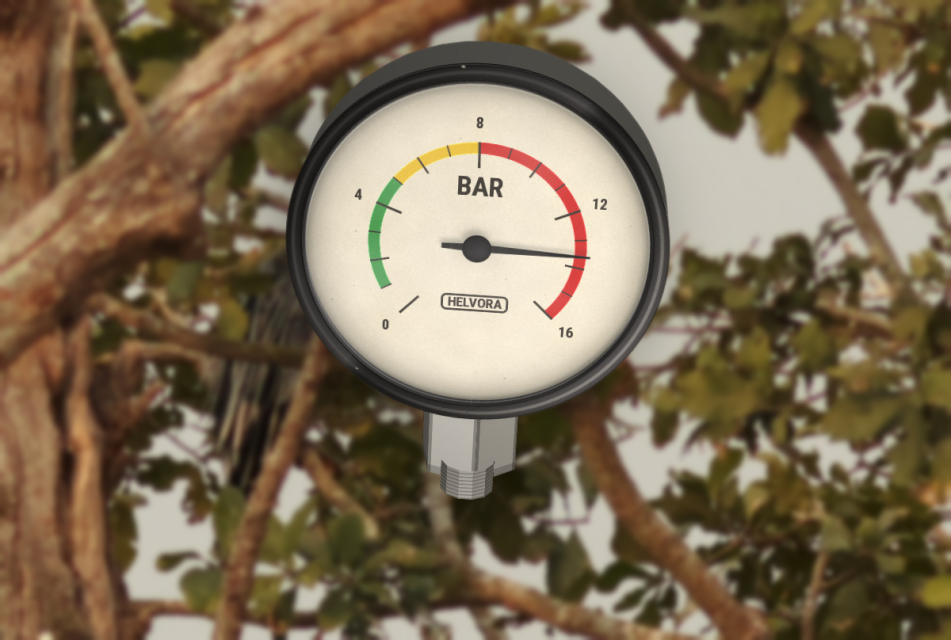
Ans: 13.5 (bar)
